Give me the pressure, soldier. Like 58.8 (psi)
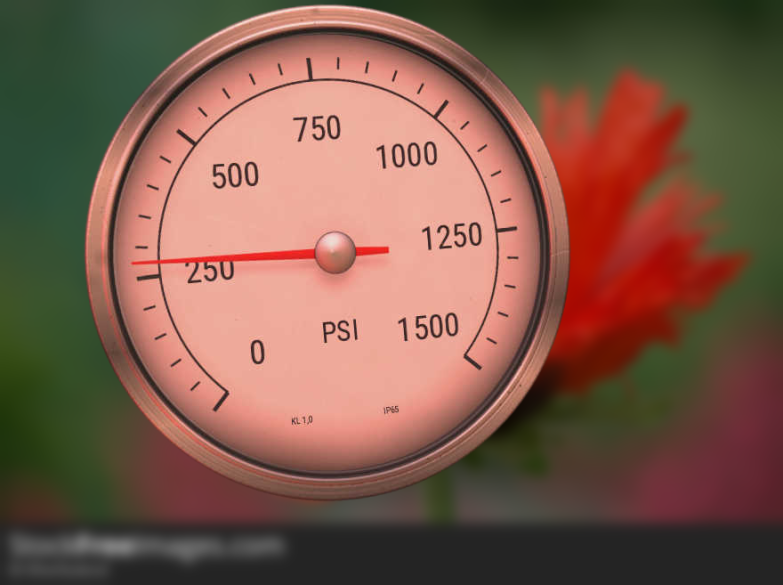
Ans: 275 (psi)
